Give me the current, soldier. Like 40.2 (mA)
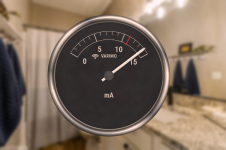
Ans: 14 (mA)
